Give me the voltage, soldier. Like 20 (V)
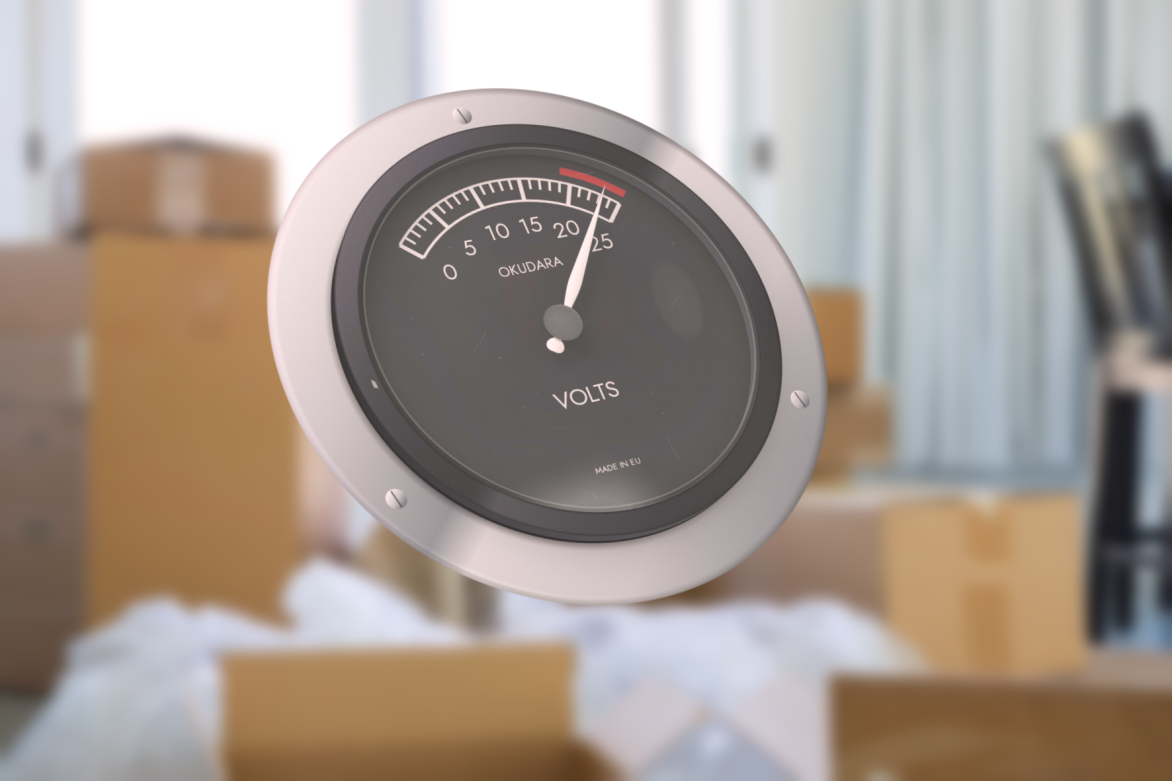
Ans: 23 (V)
